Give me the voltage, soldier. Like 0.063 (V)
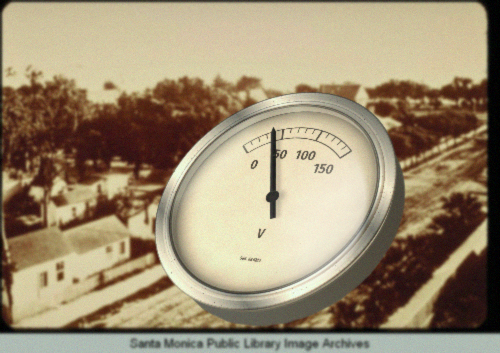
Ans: 40 (V)
